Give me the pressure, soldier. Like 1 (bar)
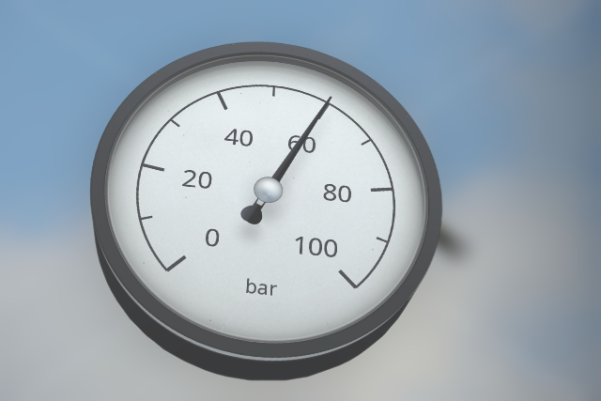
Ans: 60 (bar)
